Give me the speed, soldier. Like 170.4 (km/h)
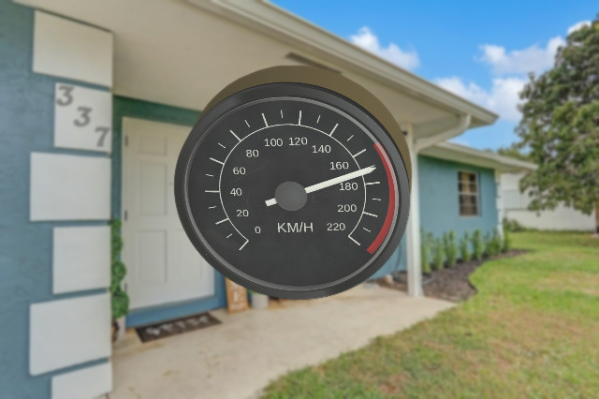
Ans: 170 (km/h)
